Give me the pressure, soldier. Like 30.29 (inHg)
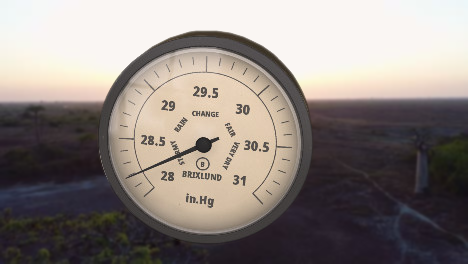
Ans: 28.2 (inHg)
